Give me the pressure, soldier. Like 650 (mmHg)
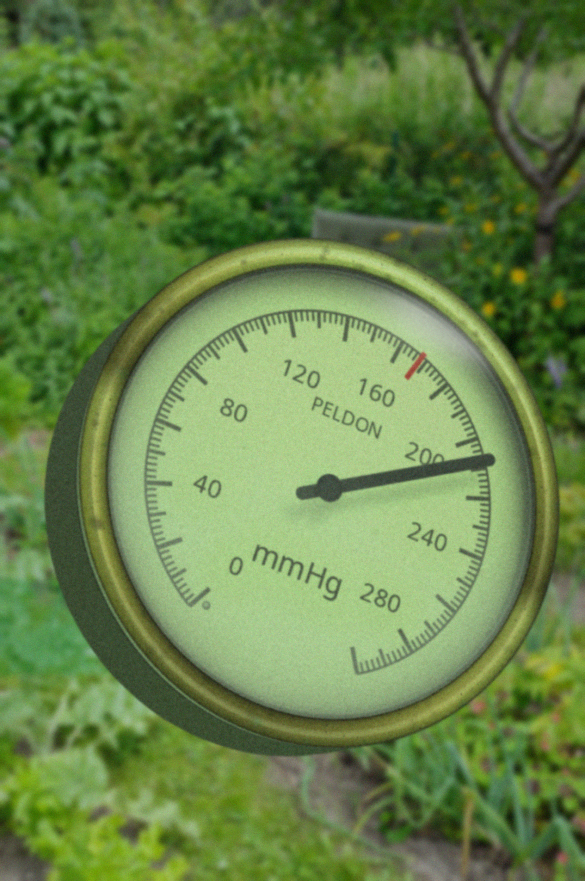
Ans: 208 (mmHg)
